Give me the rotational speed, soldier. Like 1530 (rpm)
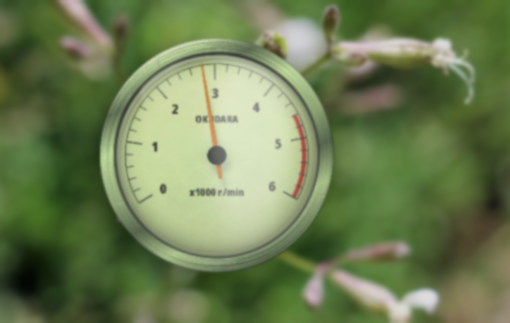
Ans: 2800 (rpm)
